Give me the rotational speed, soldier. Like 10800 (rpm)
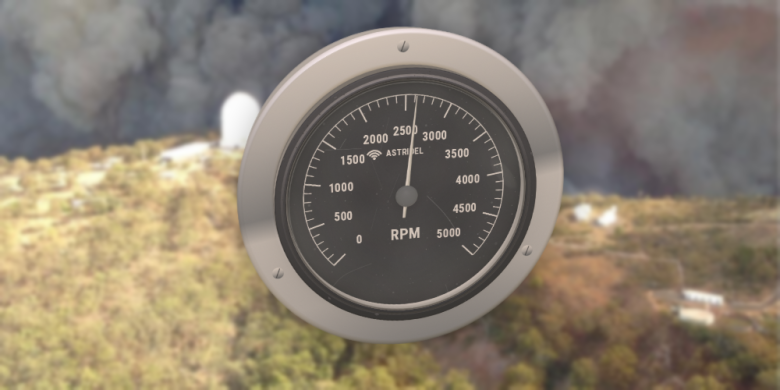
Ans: 2600 (rpm)
